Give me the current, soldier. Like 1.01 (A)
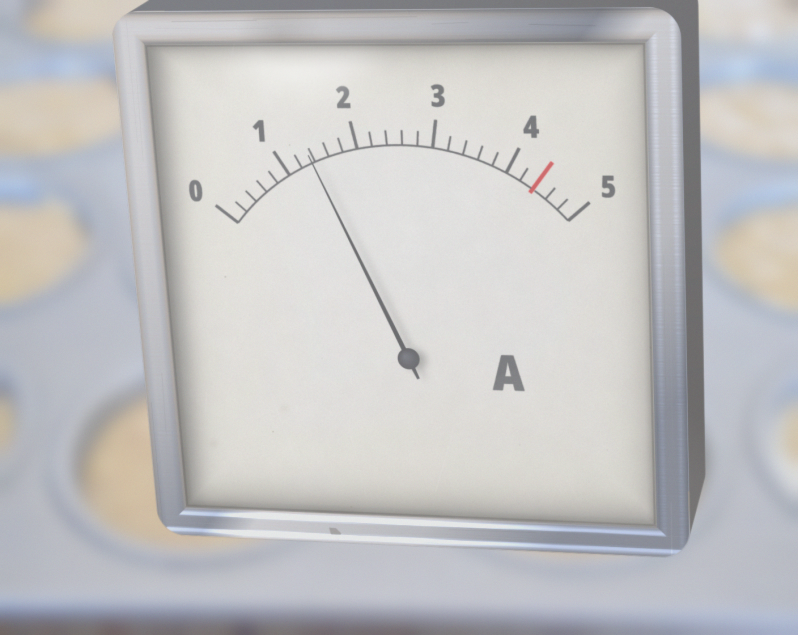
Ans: 1.4 (A)
